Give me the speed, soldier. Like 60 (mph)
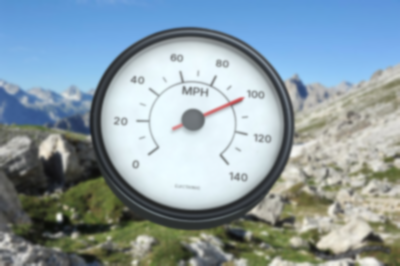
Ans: 100 (mph)
